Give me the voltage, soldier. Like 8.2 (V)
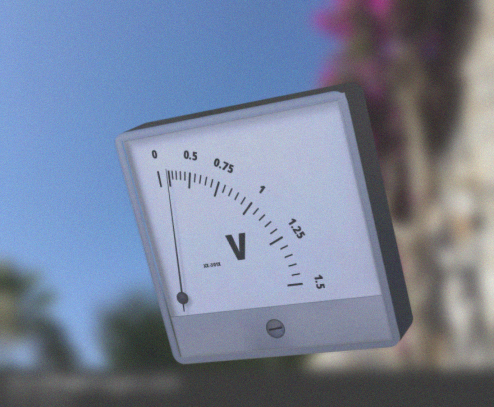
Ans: 0.25 (V)
